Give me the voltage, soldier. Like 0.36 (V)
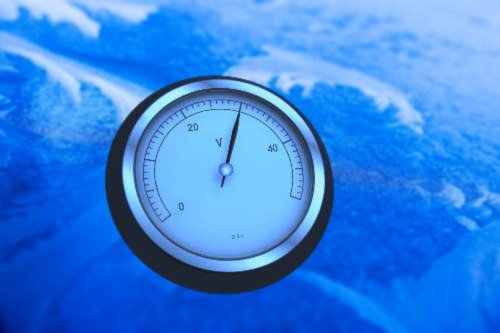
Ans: 30 (V)
